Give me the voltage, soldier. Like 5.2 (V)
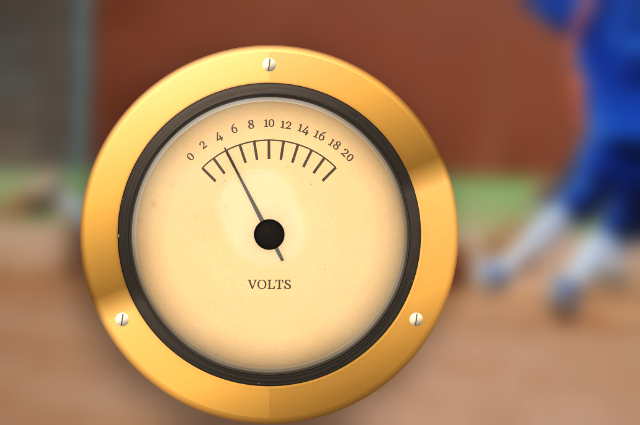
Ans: 4 (V)
